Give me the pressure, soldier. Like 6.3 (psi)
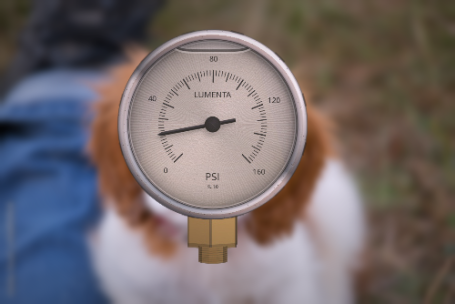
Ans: 20 (psi)
